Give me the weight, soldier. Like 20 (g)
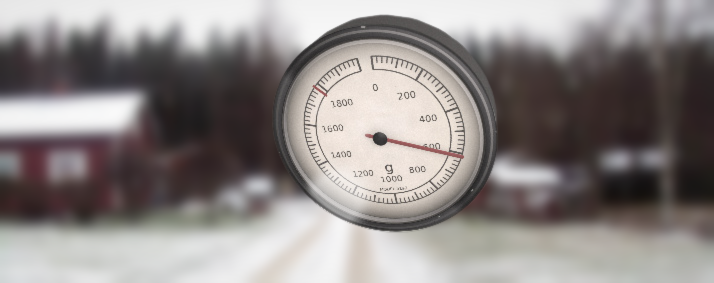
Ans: 600 (g)
